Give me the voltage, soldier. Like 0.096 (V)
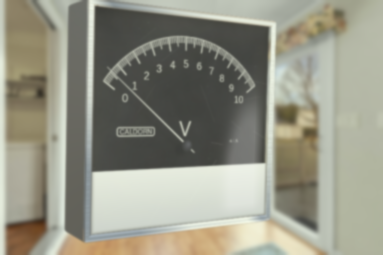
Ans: 0.5 (V)
